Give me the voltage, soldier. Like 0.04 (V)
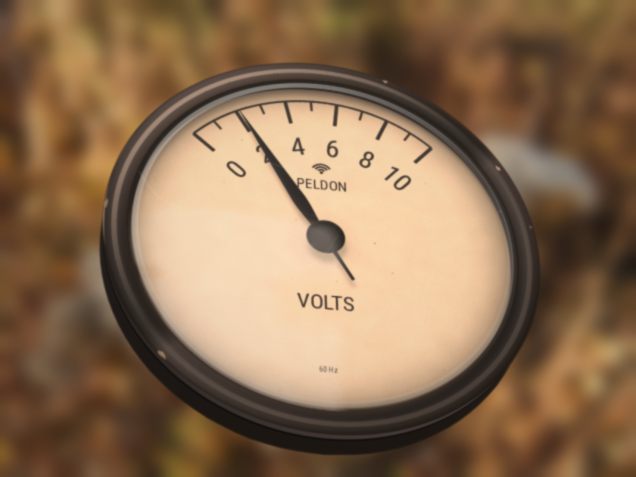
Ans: 2 (V)
